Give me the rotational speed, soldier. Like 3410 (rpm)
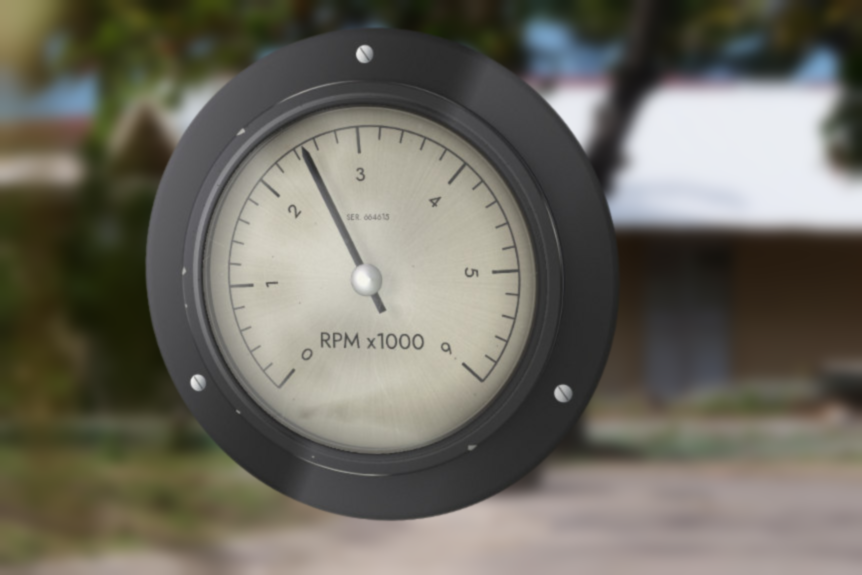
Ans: 2500 (rpm)
